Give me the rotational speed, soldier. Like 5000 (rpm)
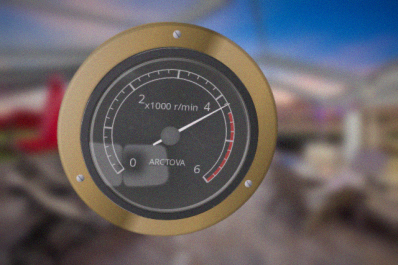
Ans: 4200 (rpm)
